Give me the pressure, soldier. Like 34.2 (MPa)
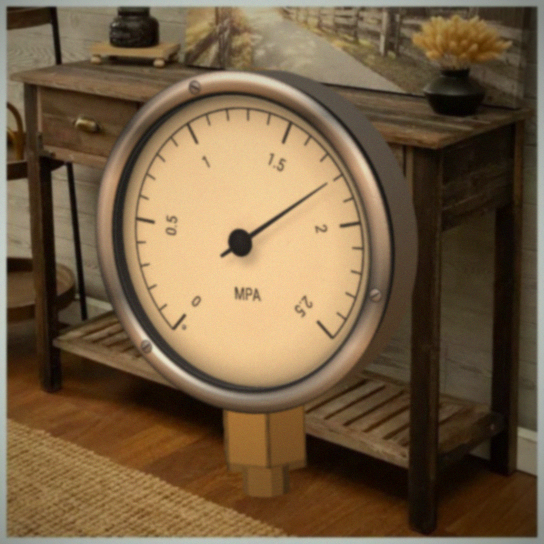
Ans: 1.8 (MPa)
